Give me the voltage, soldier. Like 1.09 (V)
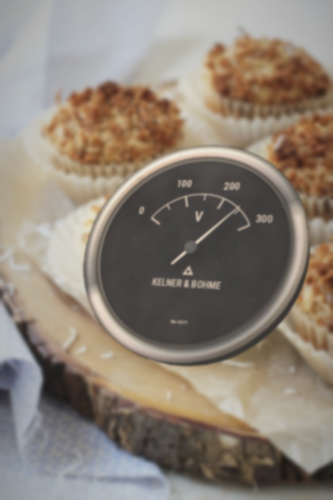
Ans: 250 (V)
